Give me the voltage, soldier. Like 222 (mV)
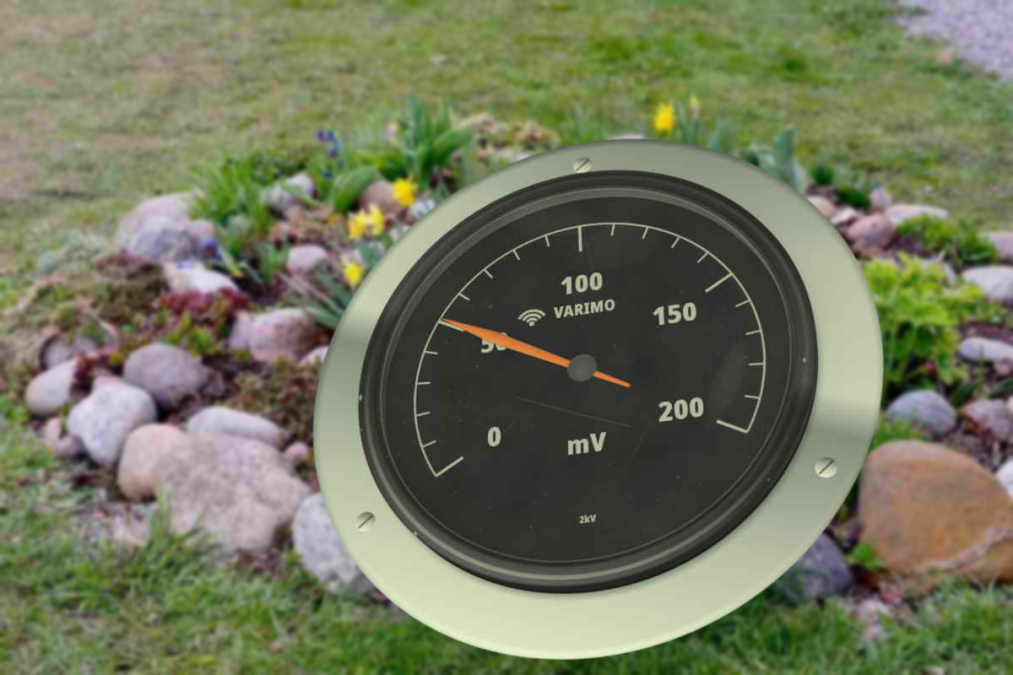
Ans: 50 (mV)
